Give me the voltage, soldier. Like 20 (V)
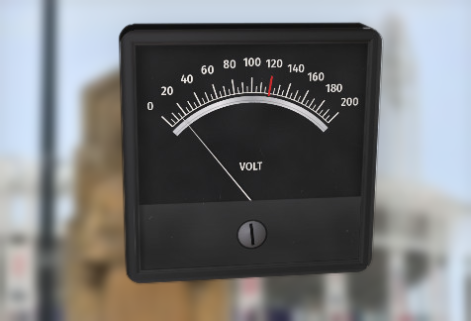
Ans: 15 (V)
